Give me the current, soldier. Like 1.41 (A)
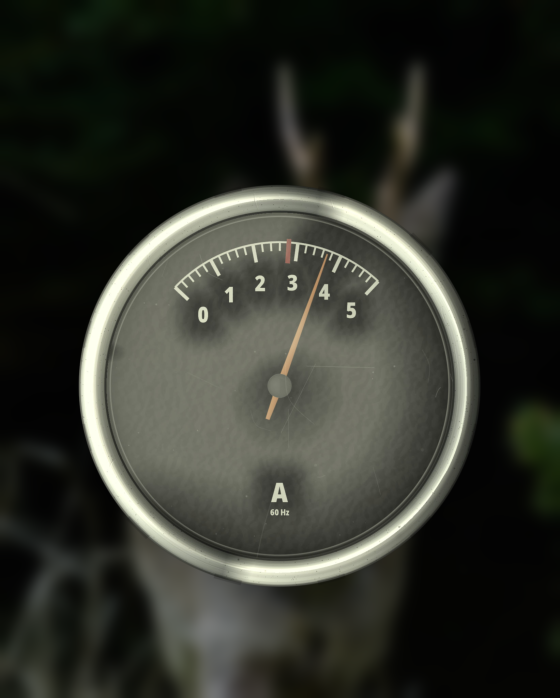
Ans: 3.7 (A)
